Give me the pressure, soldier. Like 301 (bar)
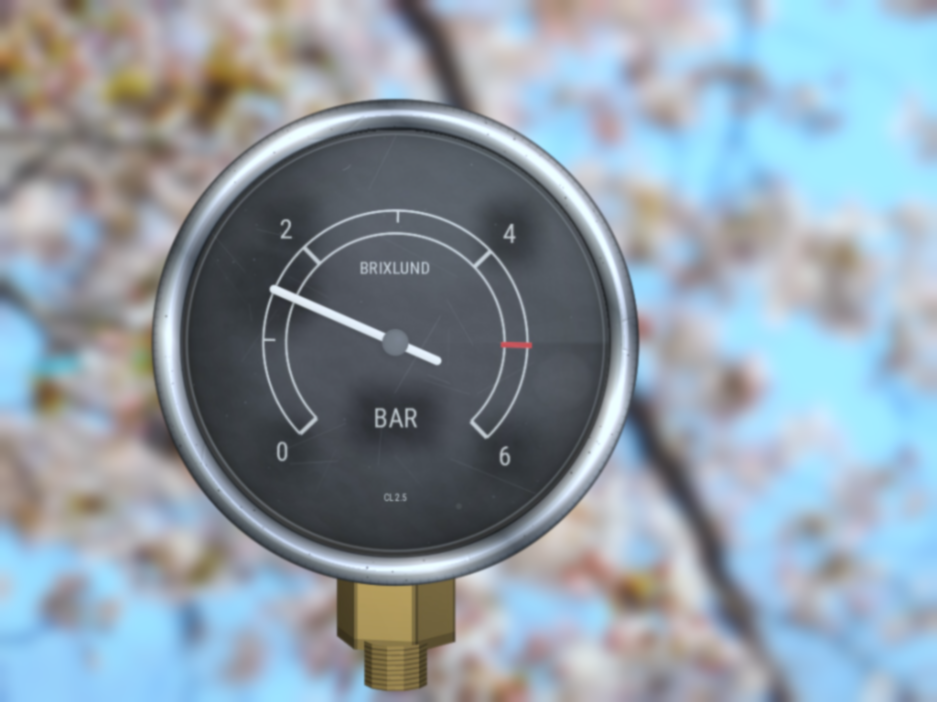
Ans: 1.5 (bar)
